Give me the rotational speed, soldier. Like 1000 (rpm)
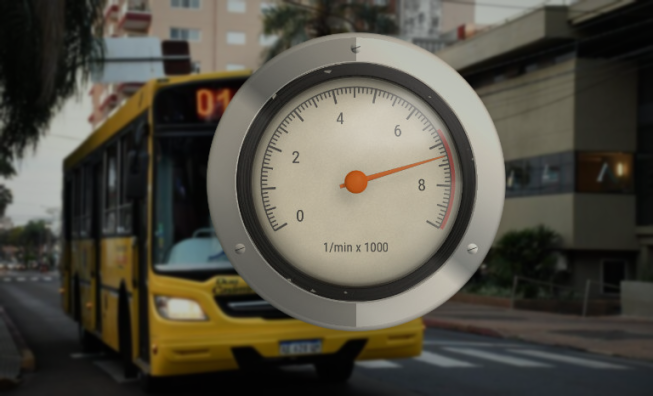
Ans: 7300 (rpm)
